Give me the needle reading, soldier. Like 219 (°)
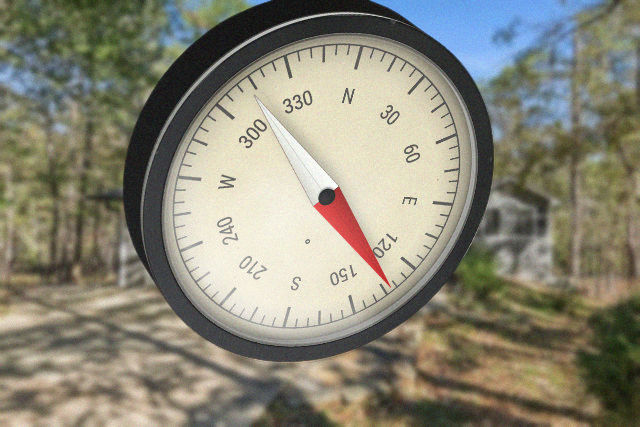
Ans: 132.5 (°)
